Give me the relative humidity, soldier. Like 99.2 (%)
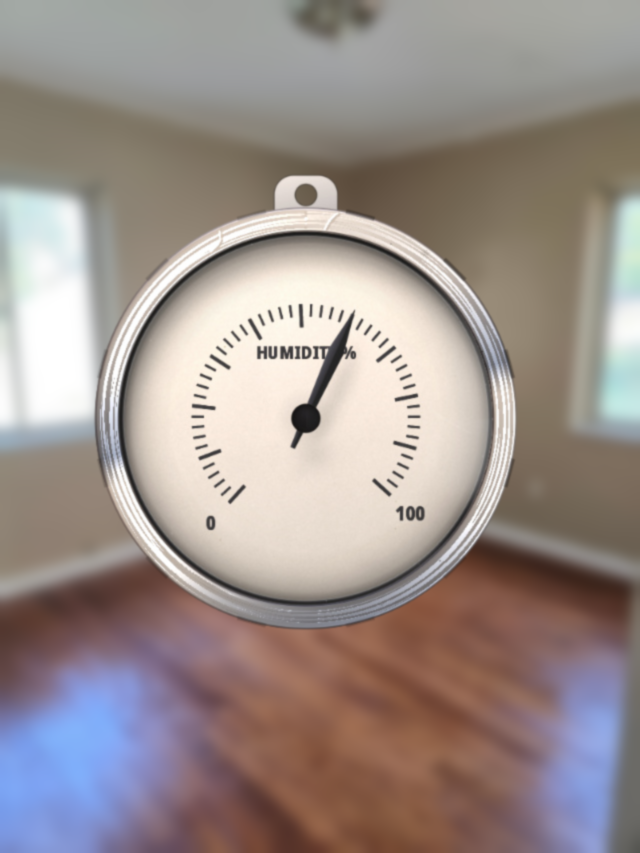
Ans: 60 (%)
